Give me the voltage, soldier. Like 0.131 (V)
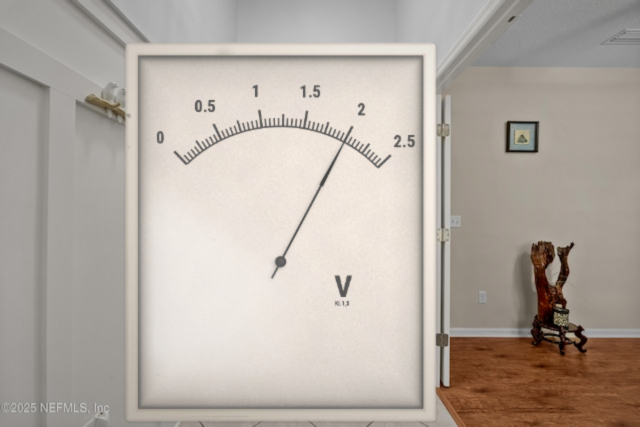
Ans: 2 (V)
